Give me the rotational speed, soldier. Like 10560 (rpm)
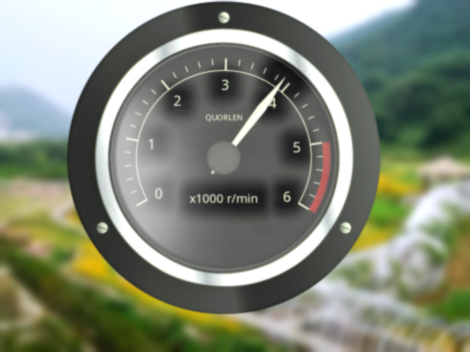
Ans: 3900 (rpm)
